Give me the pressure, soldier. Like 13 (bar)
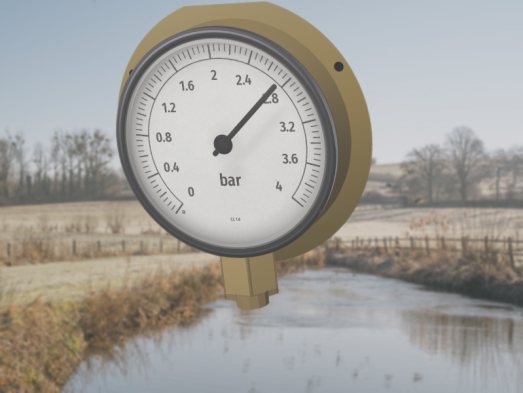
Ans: 2.75 (bar)
